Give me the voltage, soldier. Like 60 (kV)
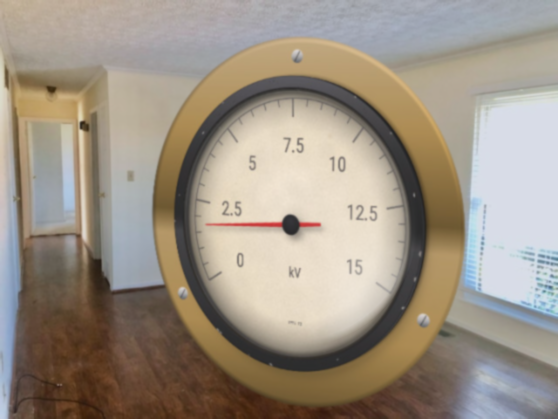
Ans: 1.75 (kV)
